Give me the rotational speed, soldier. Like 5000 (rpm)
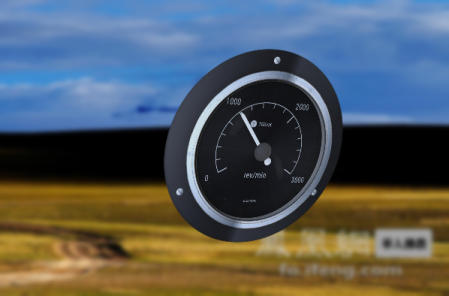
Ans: 1000 (rpm)
